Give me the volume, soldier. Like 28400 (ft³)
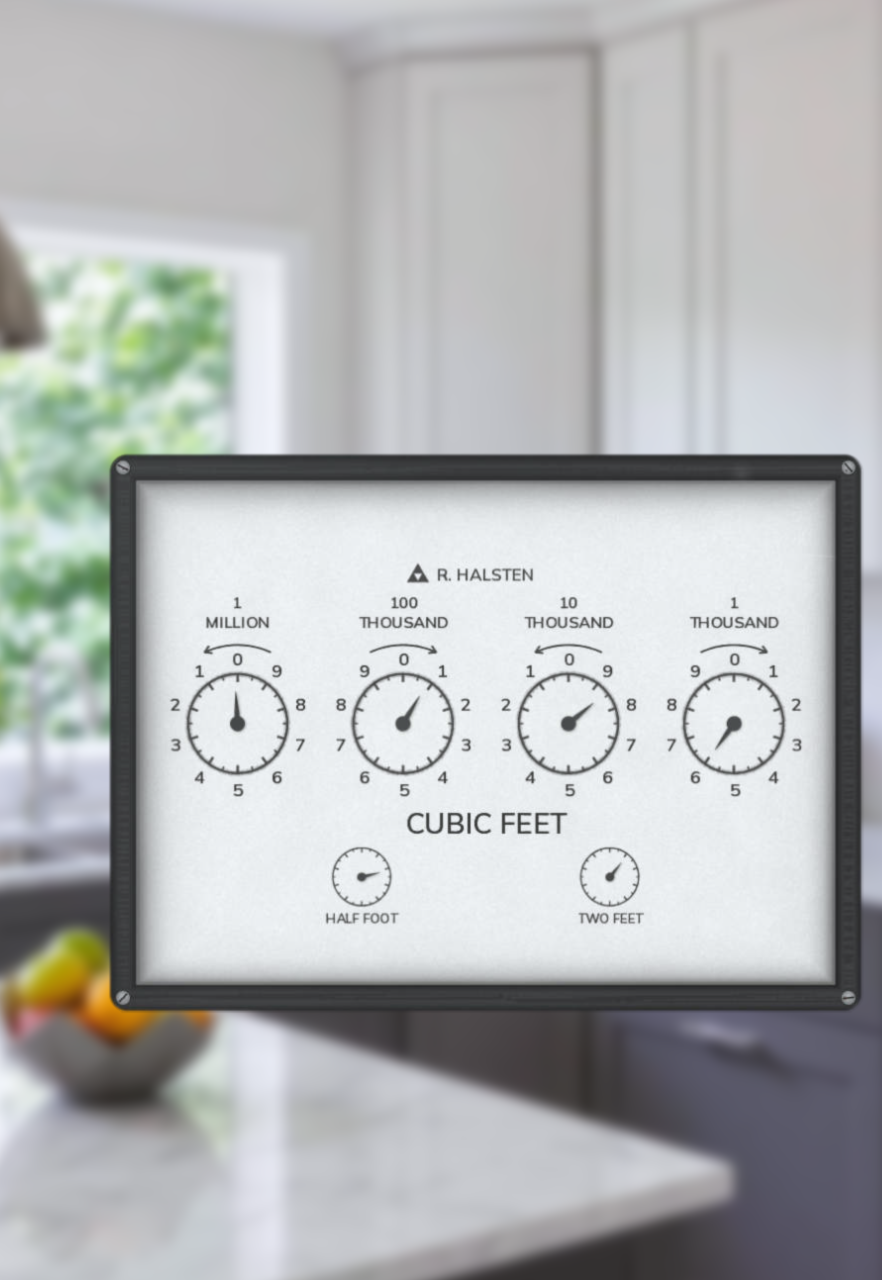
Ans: 8600 (ft³)
